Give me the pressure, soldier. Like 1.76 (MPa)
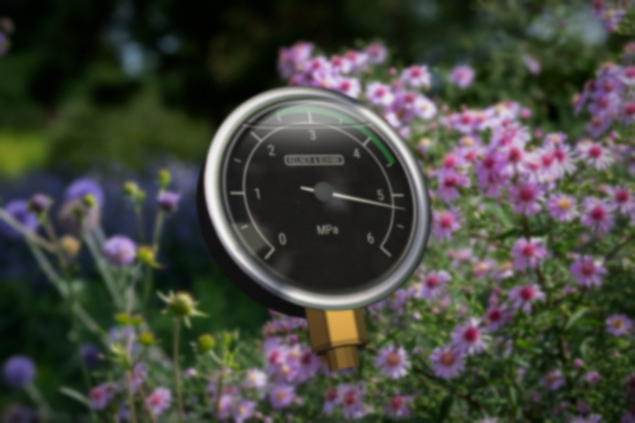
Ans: 5.25 (MPa)
